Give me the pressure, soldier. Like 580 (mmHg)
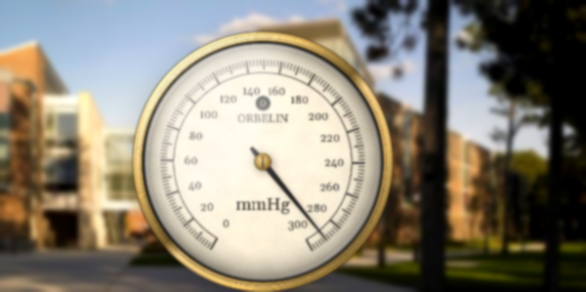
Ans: 290 (mmHg)
